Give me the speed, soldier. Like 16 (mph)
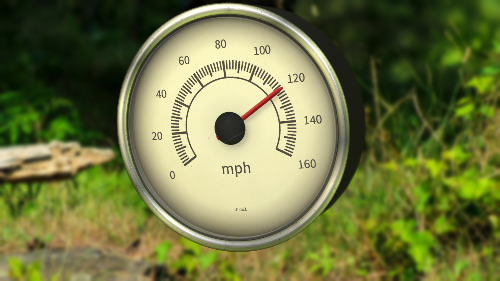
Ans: 120 (mph)
